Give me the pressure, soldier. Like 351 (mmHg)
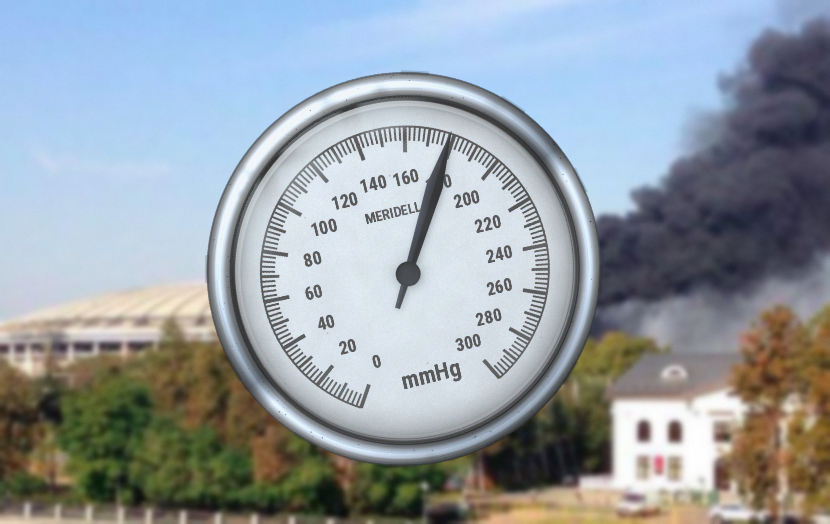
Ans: 178 (mmHg)
